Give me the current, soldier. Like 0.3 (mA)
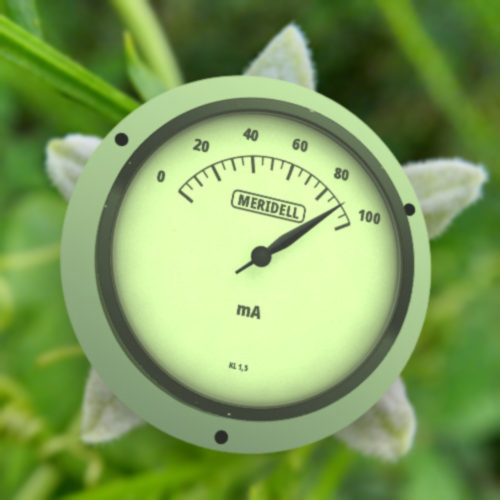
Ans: 90 (mA)
